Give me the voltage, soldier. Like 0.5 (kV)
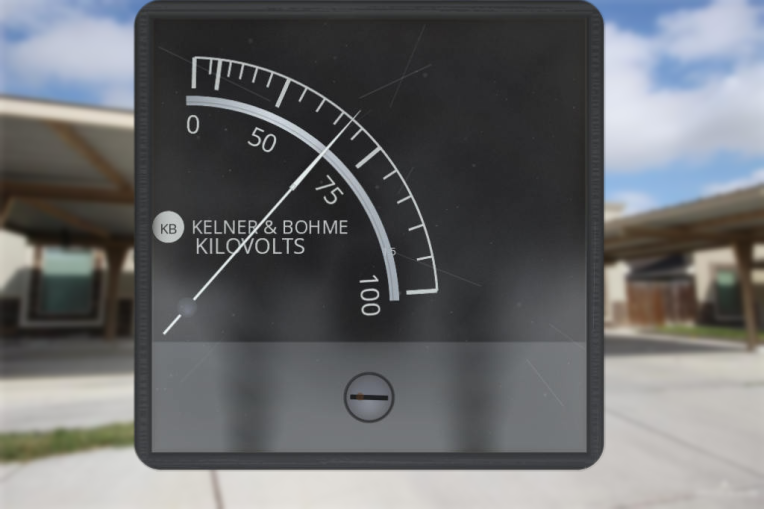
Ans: 67.5 (kV)
